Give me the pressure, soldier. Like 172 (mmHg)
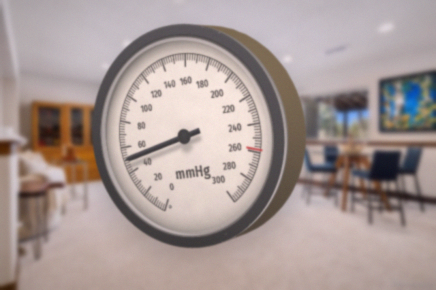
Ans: 50 (mmHg)
